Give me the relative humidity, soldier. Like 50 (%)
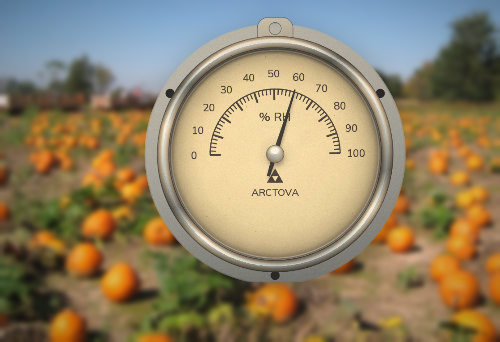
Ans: 60 (%)
